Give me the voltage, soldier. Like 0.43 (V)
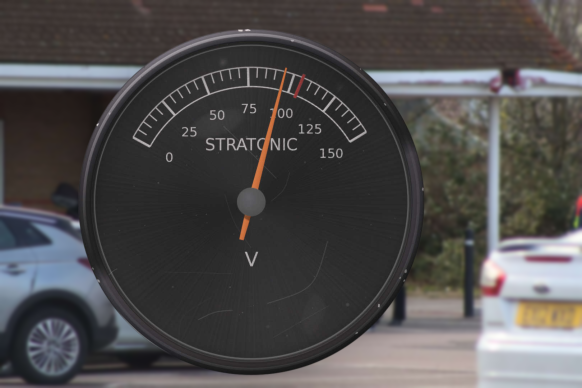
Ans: 95 (V)
